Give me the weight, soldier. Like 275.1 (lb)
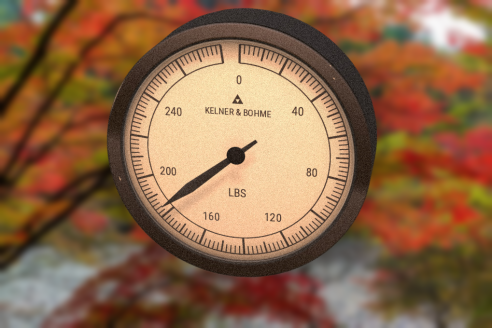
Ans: 184 (lb)
